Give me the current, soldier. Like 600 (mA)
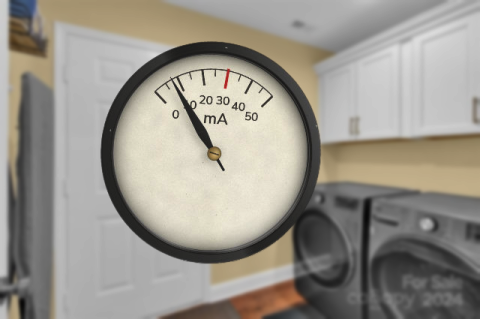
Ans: 7.5 (mA)
